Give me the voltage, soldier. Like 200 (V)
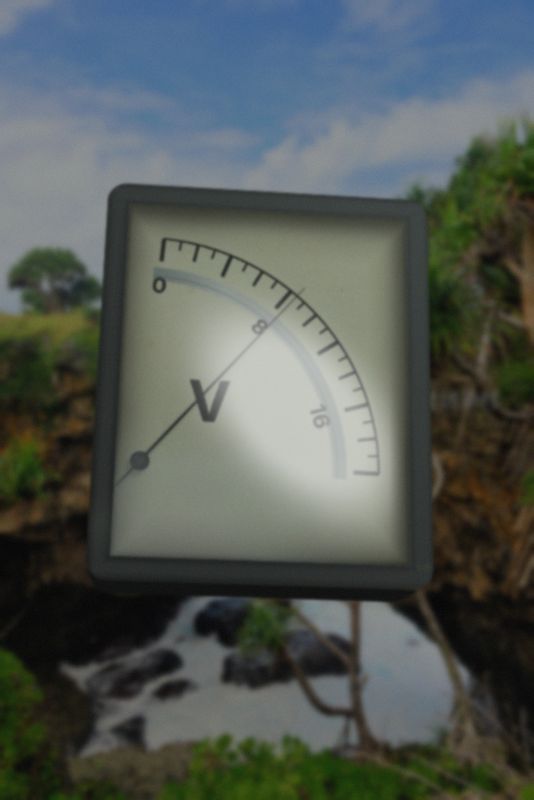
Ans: 8.5 (V)
